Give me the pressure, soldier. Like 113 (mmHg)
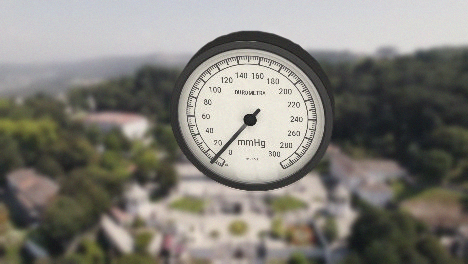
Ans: 10 (mmHg)
